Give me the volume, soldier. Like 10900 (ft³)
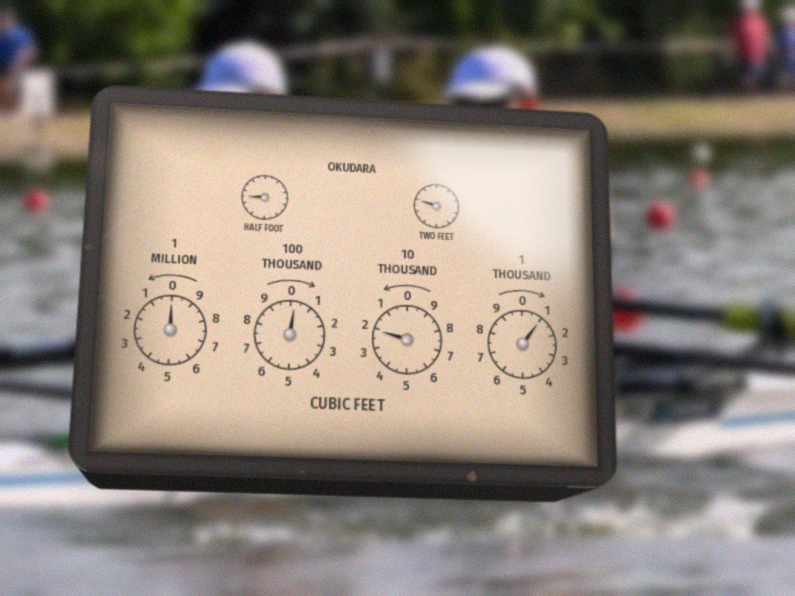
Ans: 2100 (ft³)
